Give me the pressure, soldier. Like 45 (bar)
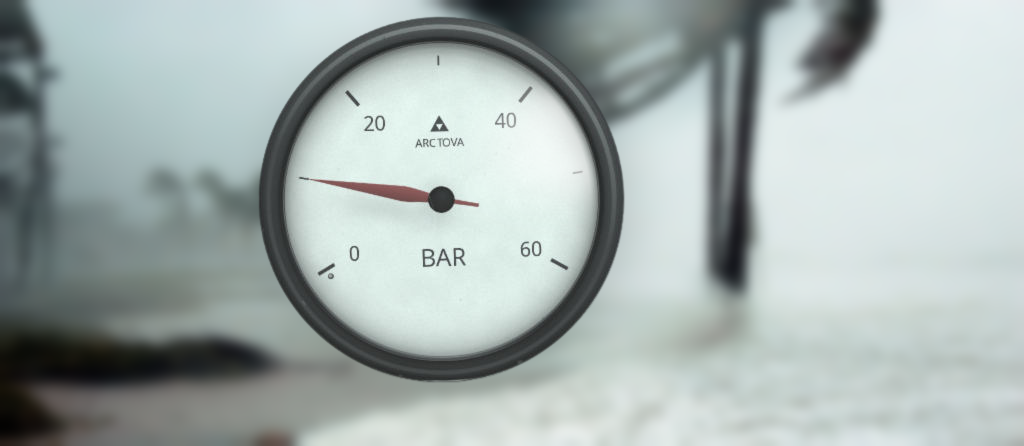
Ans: 10 (bar)
